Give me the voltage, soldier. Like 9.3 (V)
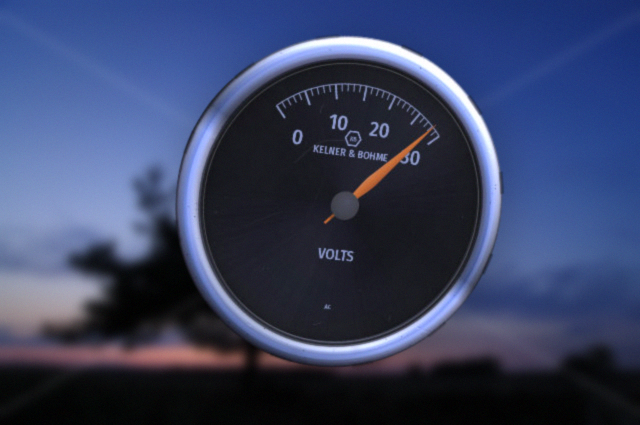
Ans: 28 (V)
